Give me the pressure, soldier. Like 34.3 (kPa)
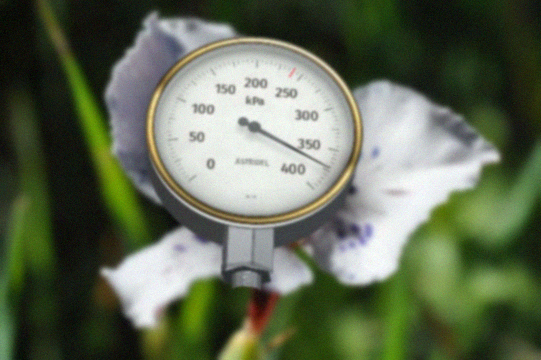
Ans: 375 (kPa)
